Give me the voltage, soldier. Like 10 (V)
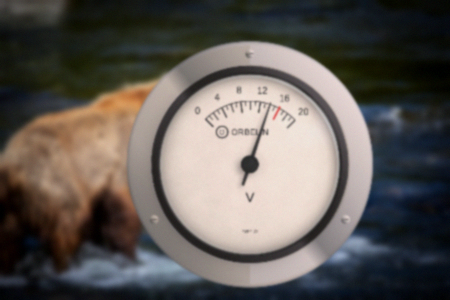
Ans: 14 (V)
